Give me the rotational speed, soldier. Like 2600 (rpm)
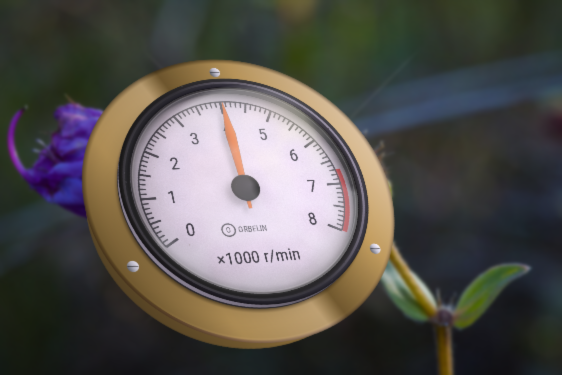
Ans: 4000 (rpm)
